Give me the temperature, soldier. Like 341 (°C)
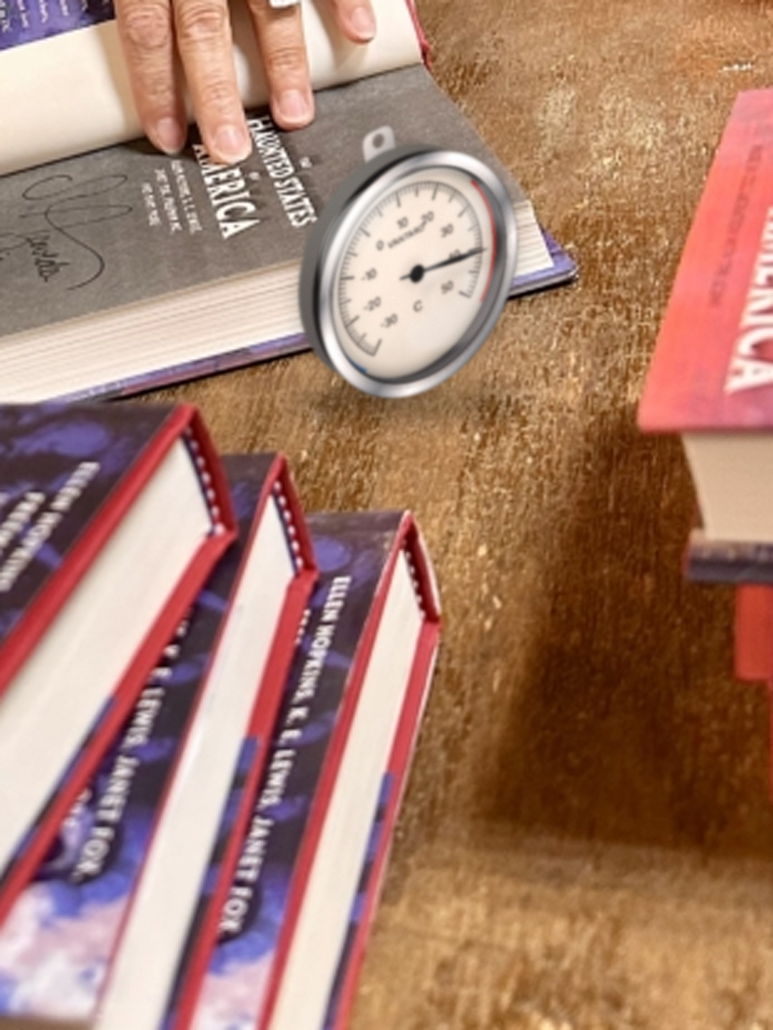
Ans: 40 (°C)
